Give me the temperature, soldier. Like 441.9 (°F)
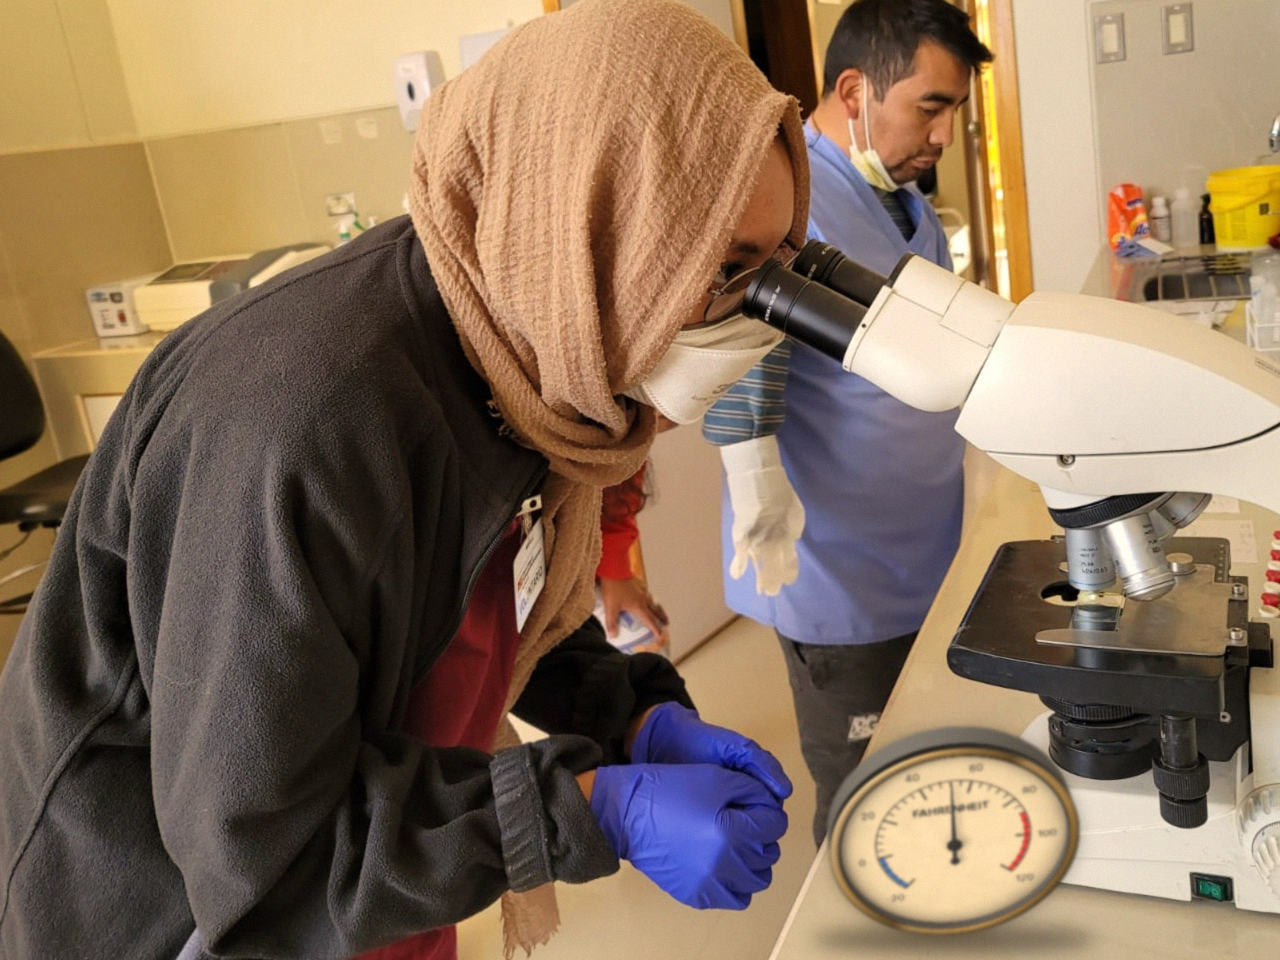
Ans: 52 (°F)
